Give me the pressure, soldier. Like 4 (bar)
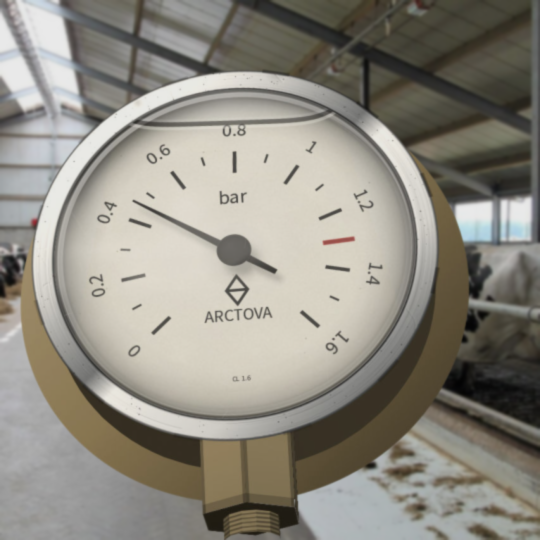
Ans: 0.45 (bar)
